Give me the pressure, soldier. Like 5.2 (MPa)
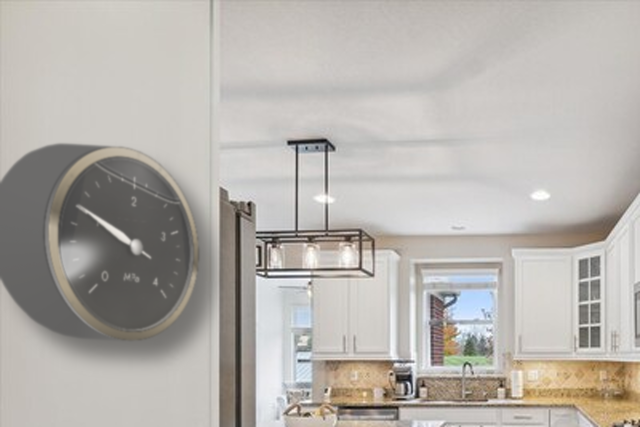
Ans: 1 (MPa)
